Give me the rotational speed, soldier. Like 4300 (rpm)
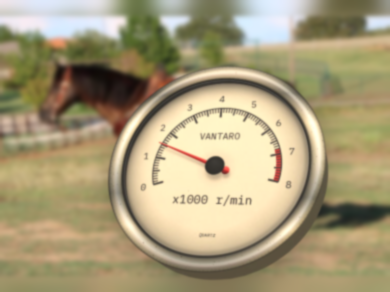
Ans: 1500 (rpm)
